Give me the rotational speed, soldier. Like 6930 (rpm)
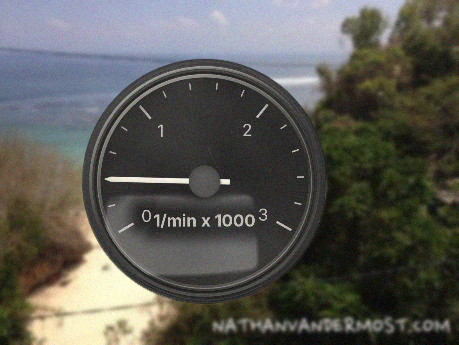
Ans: 400 (rpm)
